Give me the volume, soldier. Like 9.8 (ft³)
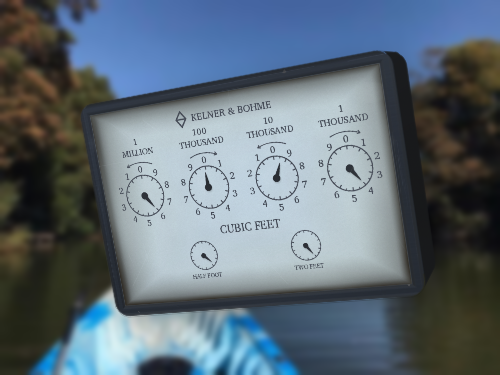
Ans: 599400 (ft³)
